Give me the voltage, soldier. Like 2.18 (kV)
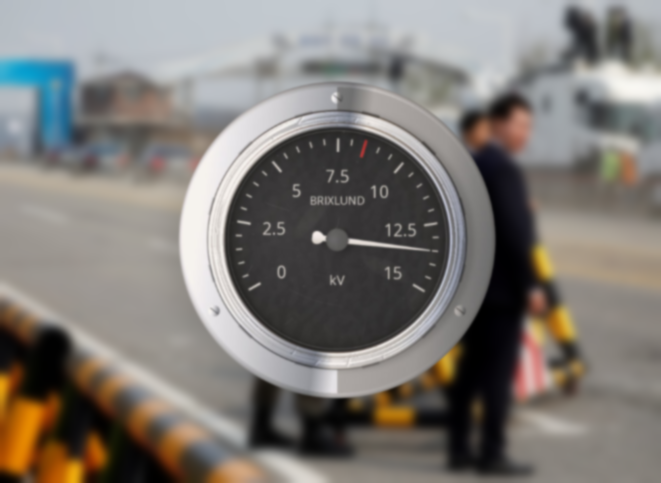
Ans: 13.5 (kV)
